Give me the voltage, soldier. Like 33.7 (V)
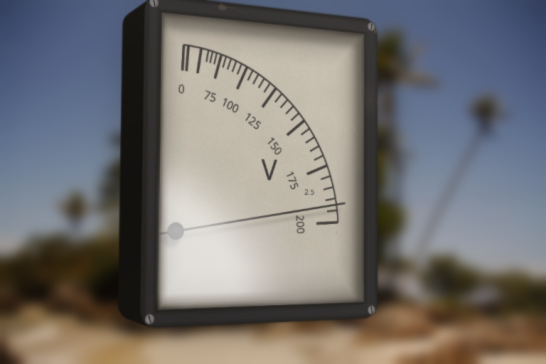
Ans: 192.5 (V)
